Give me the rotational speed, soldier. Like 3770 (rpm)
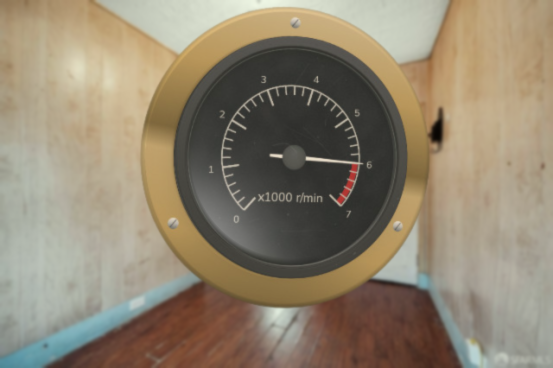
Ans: 6000 (rpm)
